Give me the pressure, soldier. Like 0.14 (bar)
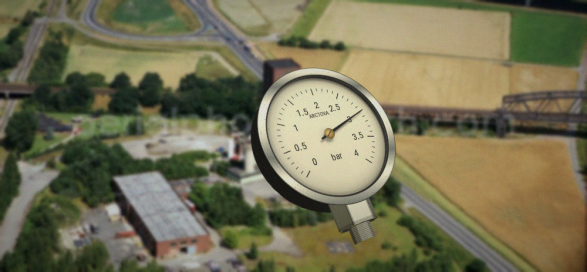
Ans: 3 (bar)
